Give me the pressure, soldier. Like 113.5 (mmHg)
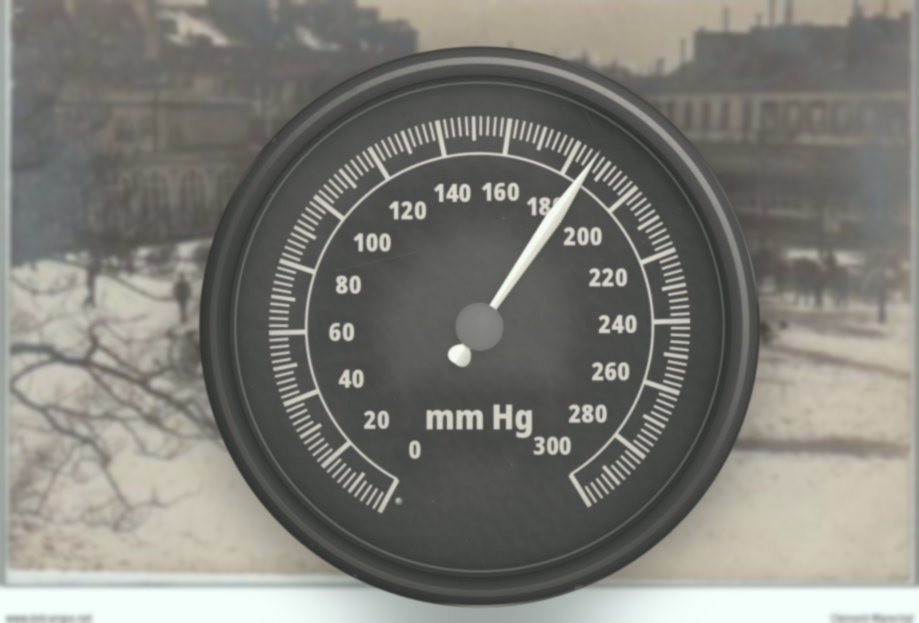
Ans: 186 (mmHg)
